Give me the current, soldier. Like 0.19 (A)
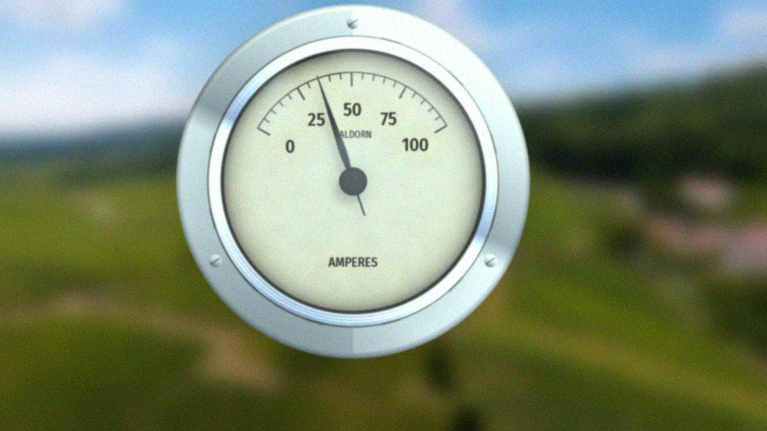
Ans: 35 (A)
